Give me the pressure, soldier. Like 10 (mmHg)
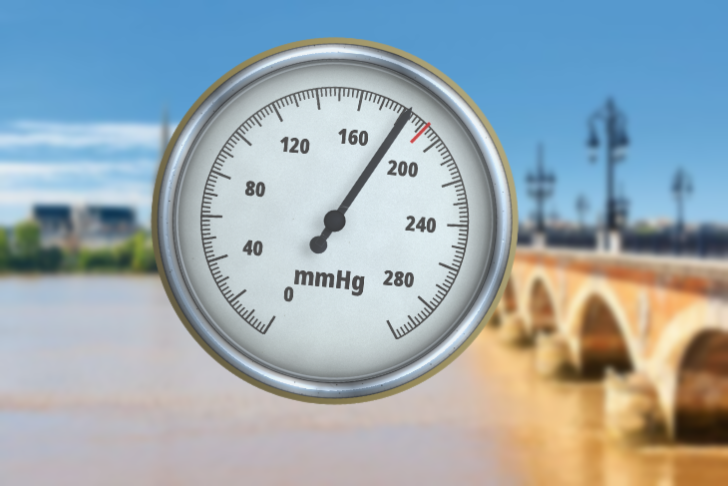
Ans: 182 (mmHg)
